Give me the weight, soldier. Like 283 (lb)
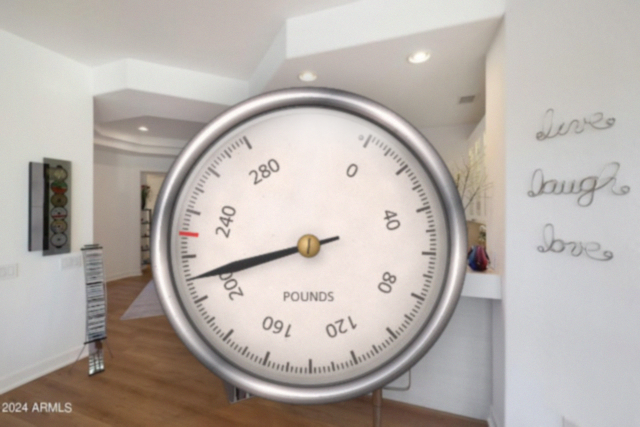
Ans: 210 (lb)
